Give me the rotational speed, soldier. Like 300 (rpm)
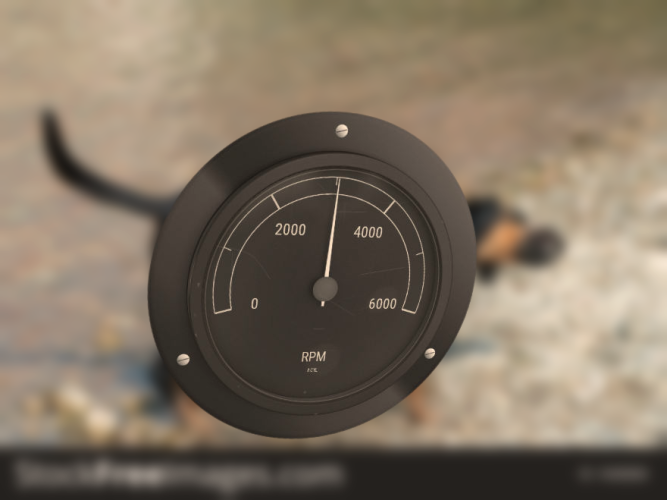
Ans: 3000 (rpm)
